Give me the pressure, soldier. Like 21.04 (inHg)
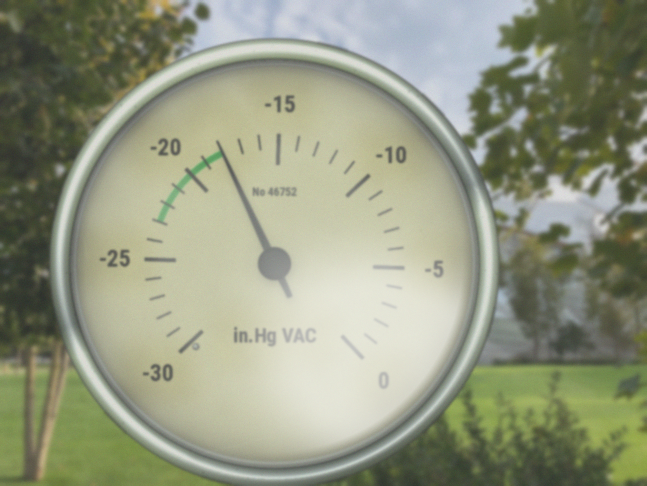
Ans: -18 (inHg)
